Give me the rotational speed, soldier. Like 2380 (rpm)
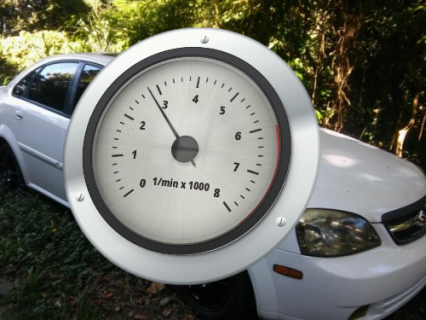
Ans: 2800 (rpm)
